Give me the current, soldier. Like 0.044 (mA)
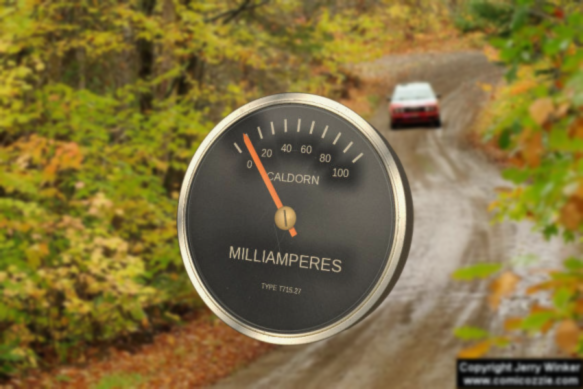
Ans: 10 (mA)
